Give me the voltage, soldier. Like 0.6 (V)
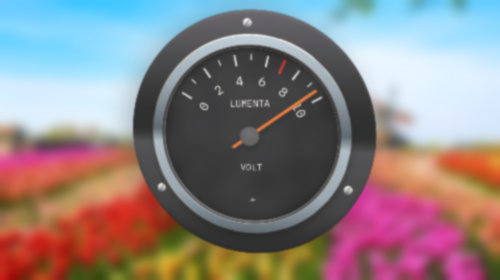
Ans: 9.5 (V)
